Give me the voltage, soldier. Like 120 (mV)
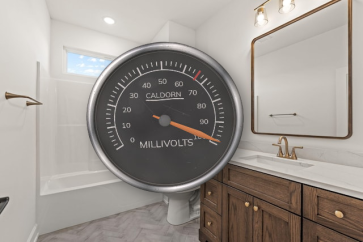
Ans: 98 (mV)
